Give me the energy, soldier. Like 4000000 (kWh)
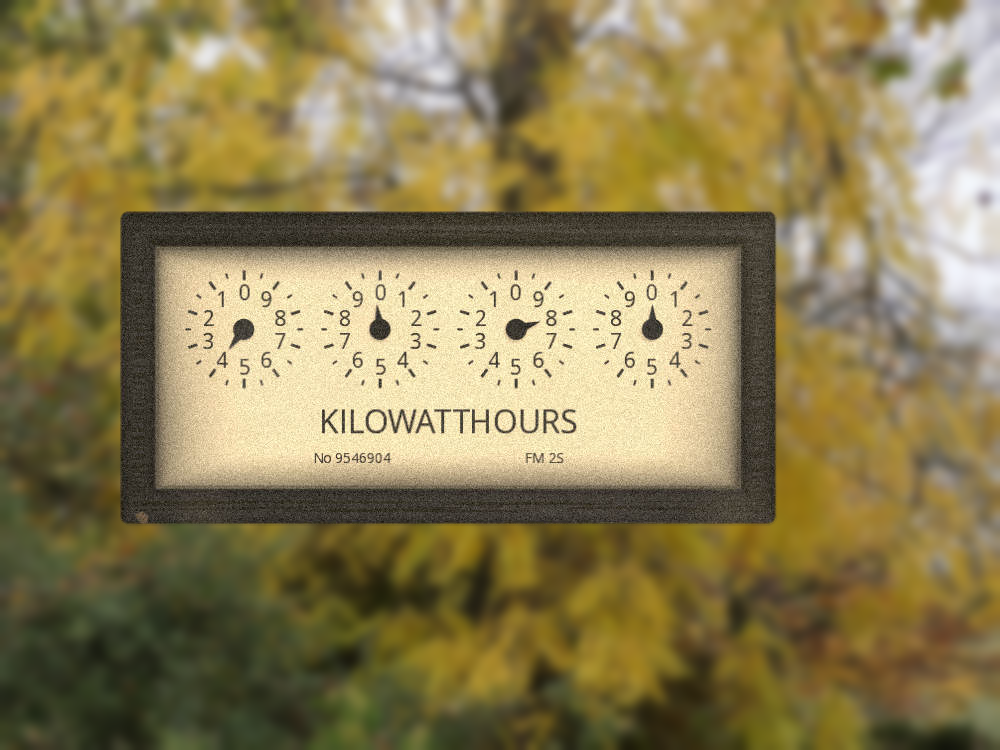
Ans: 3980 (kWh)
